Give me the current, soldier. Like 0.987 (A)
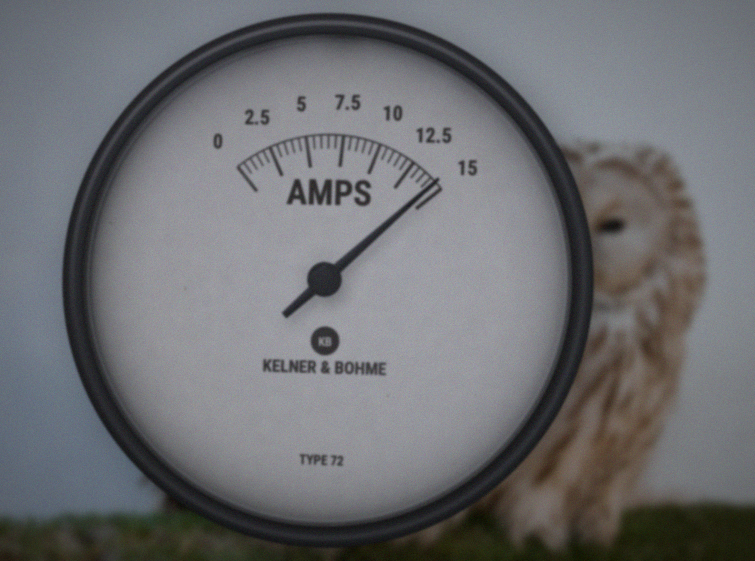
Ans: 14.5 (A)
